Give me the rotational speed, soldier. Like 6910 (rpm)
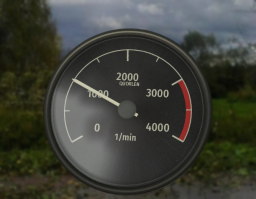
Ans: 1000 (rpm)
